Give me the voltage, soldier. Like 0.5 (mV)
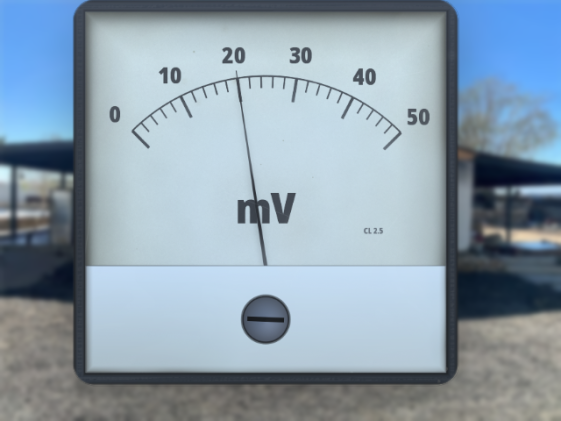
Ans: 20 (mV)
